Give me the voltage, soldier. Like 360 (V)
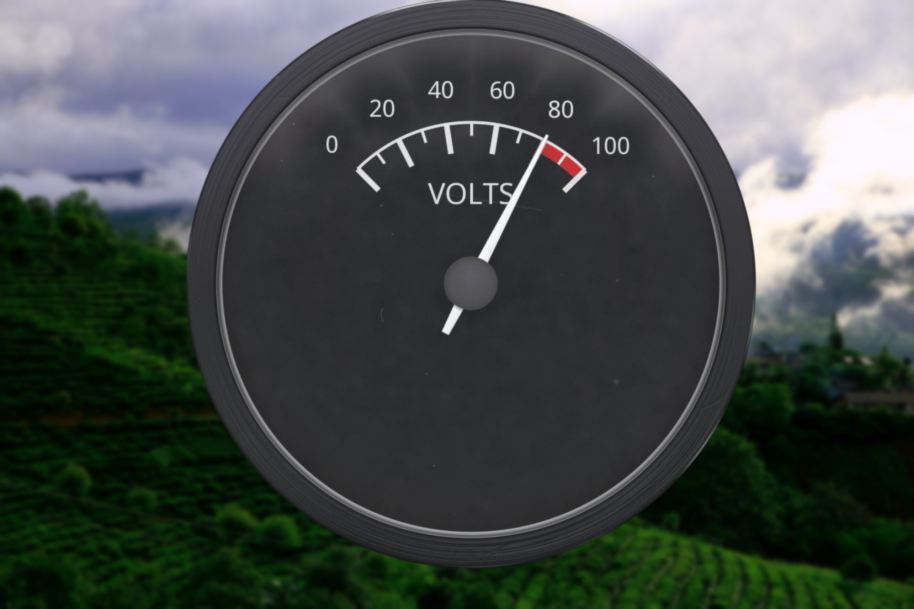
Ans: 80 (V)
